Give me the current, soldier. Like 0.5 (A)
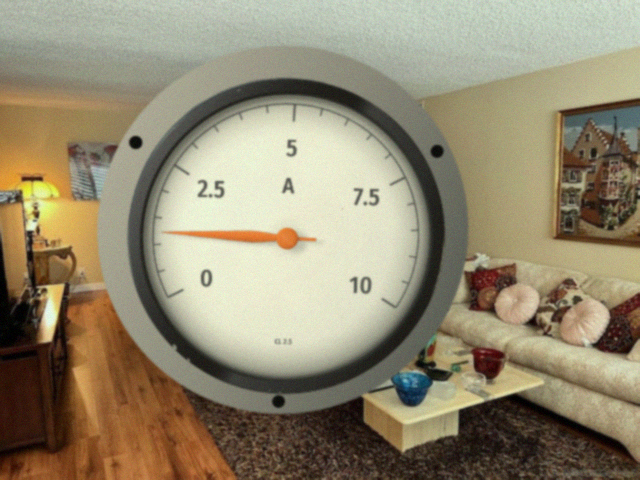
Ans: 1.25 (A)
